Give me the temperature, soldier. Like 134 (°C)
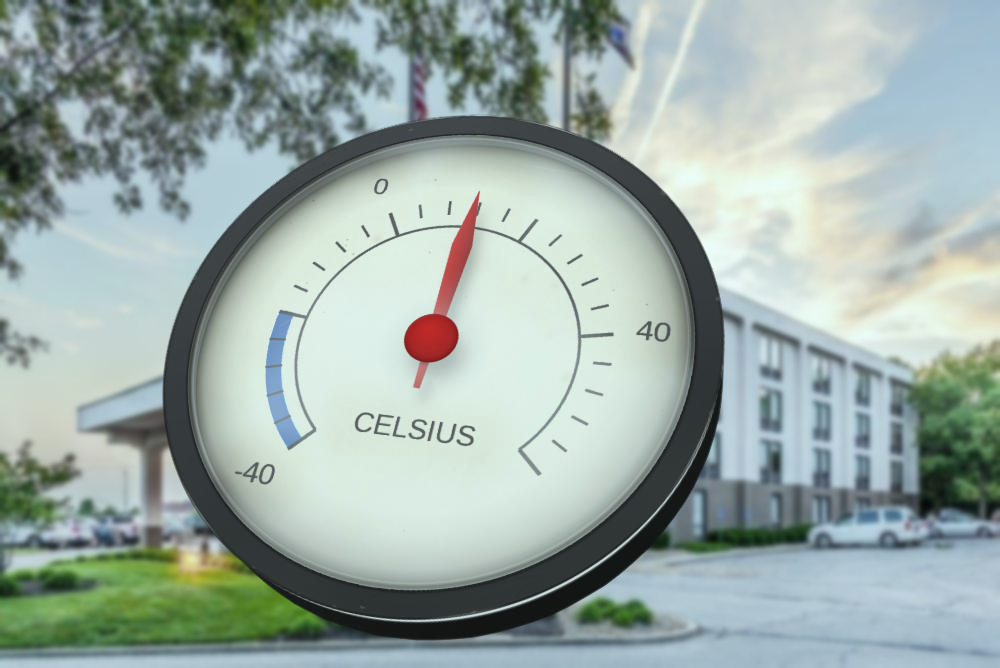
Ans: 12 (°C)
